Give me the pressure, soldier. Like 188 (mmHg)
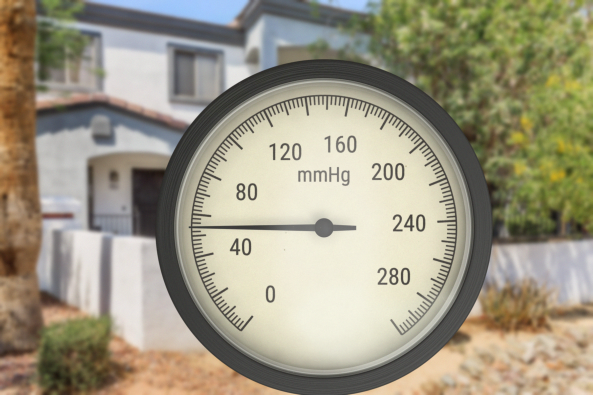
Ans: 54 (mmHg)
